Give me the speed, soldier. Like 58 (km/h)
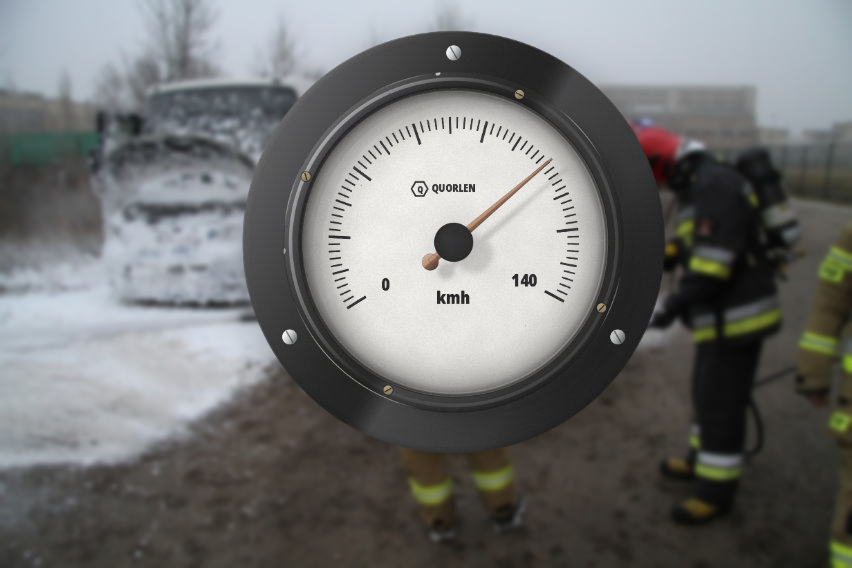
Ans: 100 (km/h)
